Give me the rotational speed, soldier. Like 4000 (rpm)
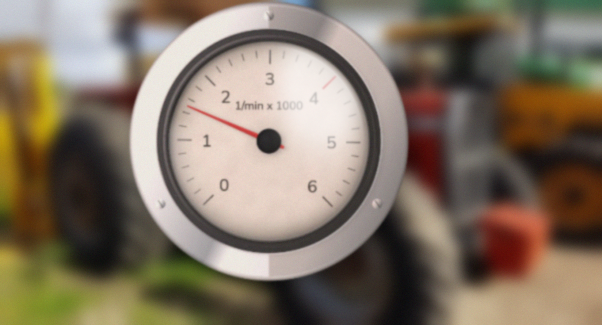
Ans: 1500 (rpm)
